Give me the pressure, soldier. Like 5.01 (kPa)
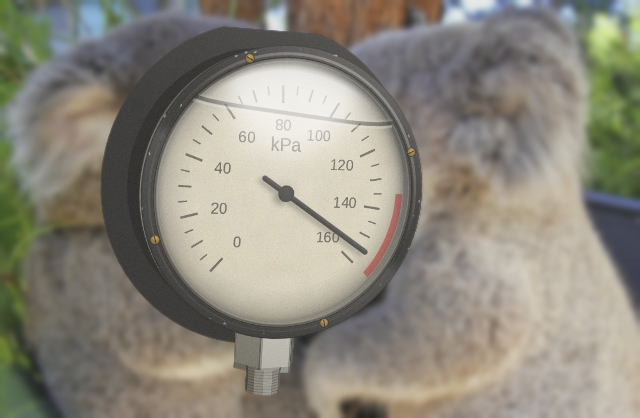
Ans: 155 (kPa)
